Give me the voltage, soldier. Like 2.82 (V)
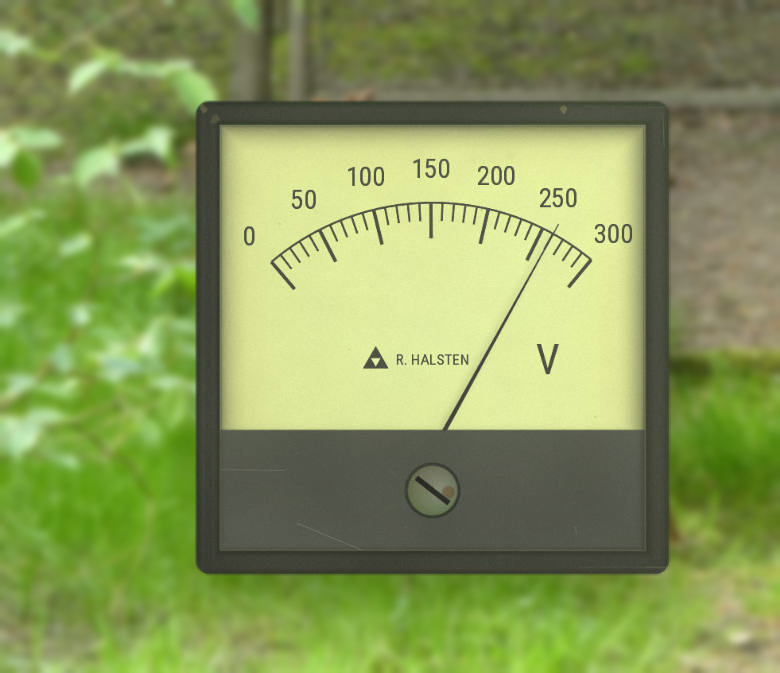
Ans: 260 (V)
